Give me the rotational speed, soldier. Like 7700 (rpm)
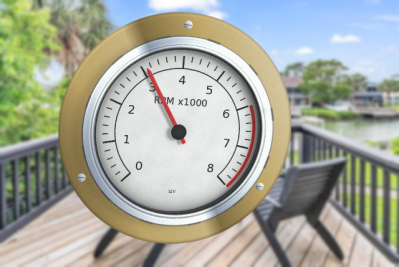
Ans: 3100 (rpm)
